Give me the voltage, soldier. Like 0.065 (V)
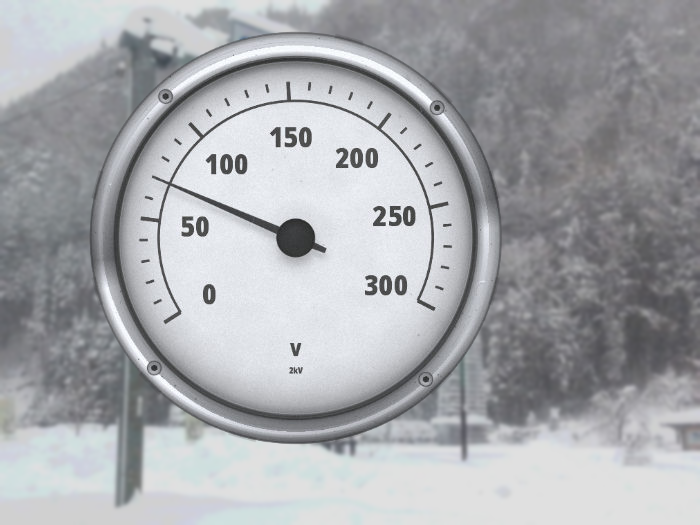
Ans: 70 (V)
